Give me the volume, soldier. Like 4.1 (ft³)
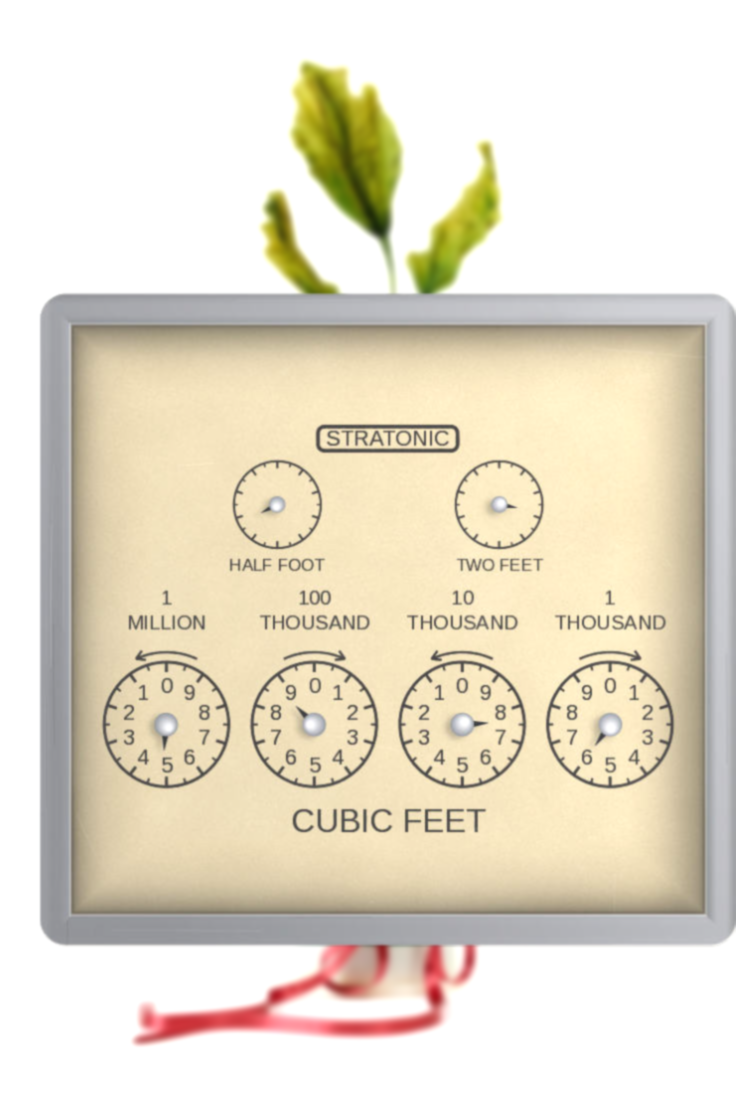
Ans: 487600 (ft³)
